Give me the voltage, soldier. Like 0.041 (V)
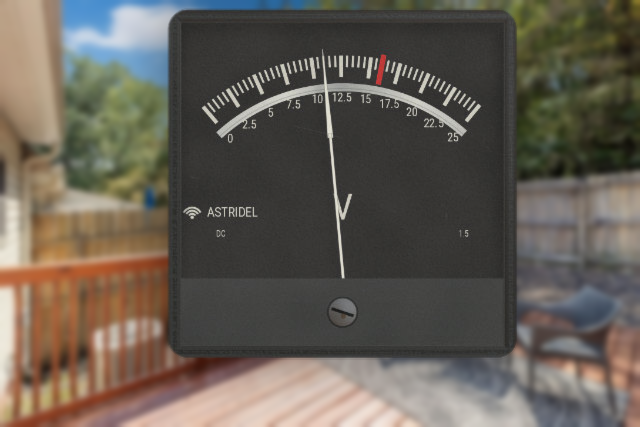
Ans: 11 (V)
